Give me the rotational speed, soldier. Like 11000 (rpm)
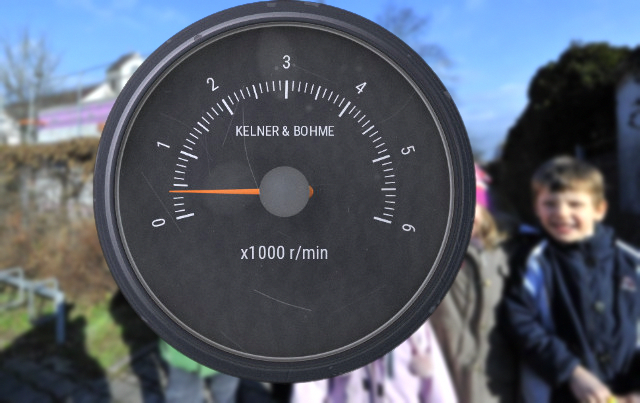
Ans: 400 (rpm)
